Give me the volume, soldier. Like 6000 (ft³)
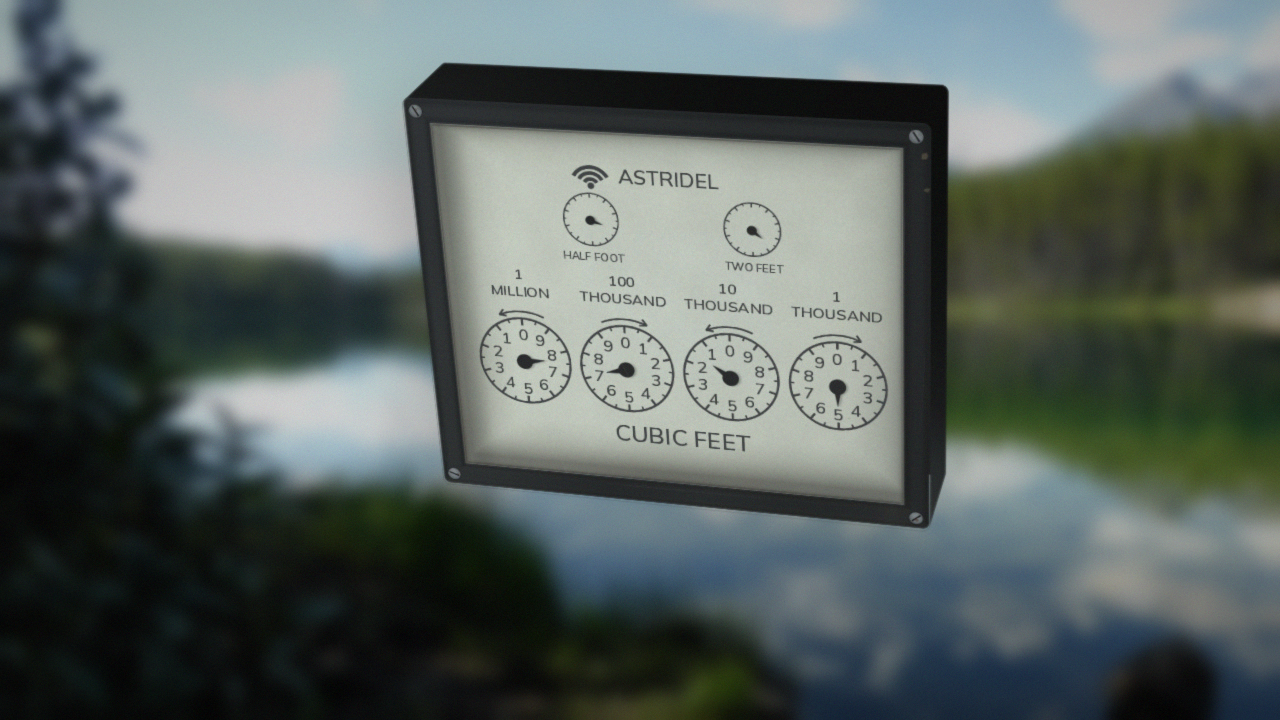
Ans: 771500 (ft³)
